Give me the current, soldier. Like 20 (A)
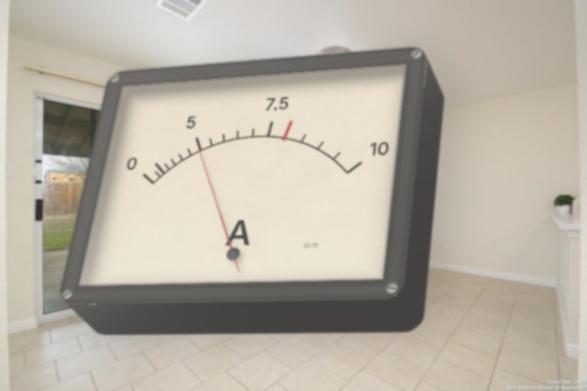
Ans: 5 (A)
